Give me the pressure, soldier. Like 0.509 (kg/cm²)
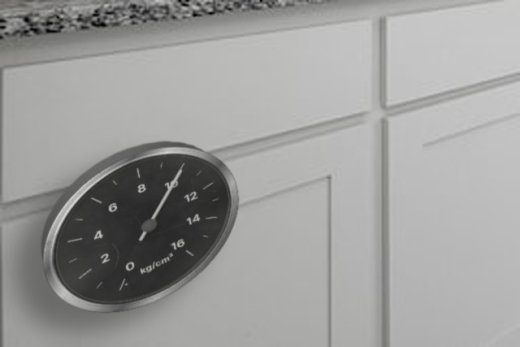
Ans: 10 (kg/cm²)
